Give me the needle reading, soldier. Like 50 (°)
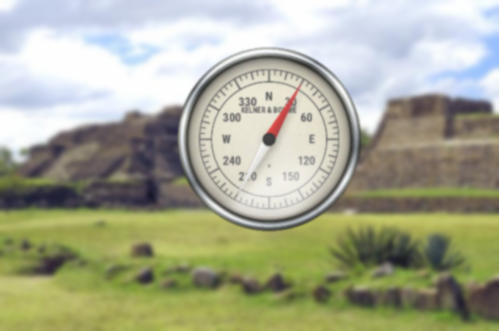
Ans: 30 (°)
